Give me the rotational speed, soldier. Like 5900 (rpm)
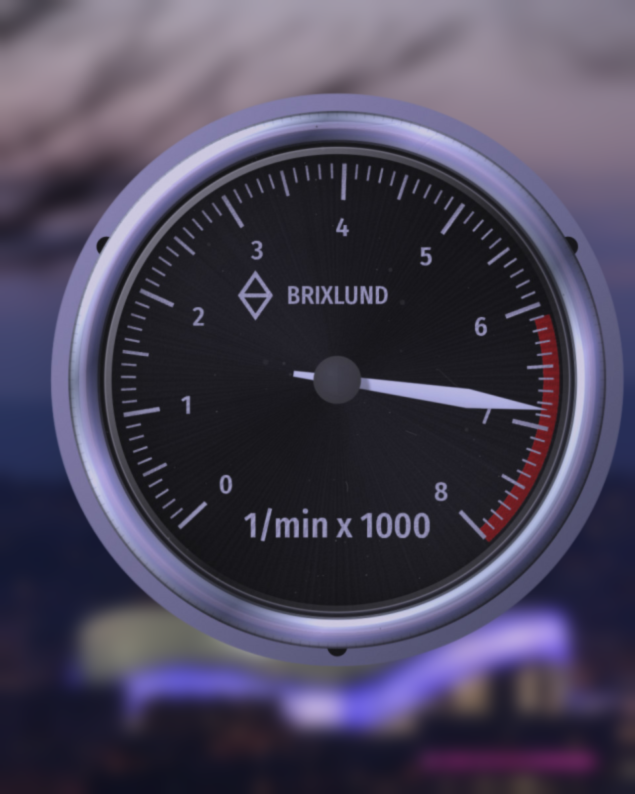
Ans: 6850 (rpm)
